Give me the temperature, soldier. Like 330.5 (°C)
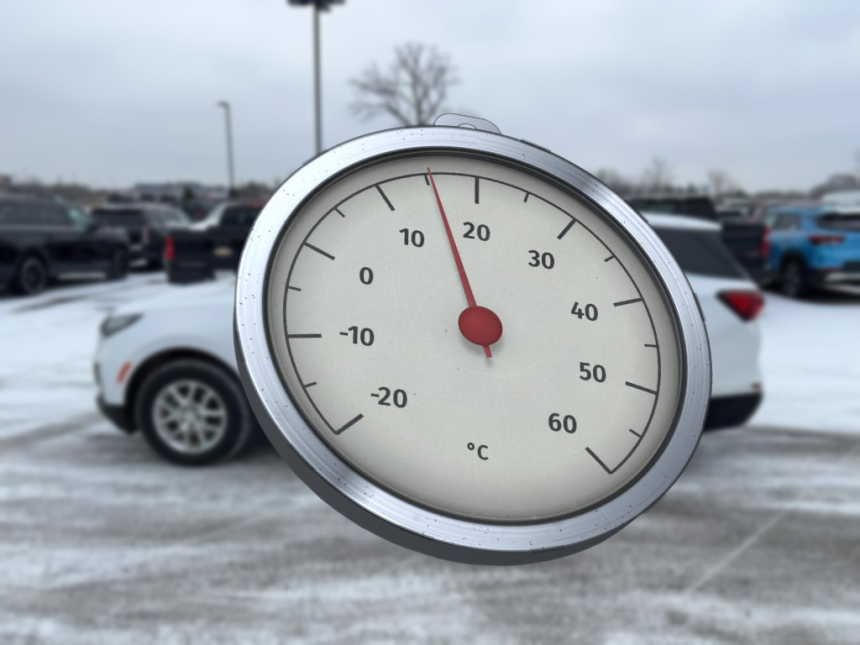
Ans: 15 (°C)
